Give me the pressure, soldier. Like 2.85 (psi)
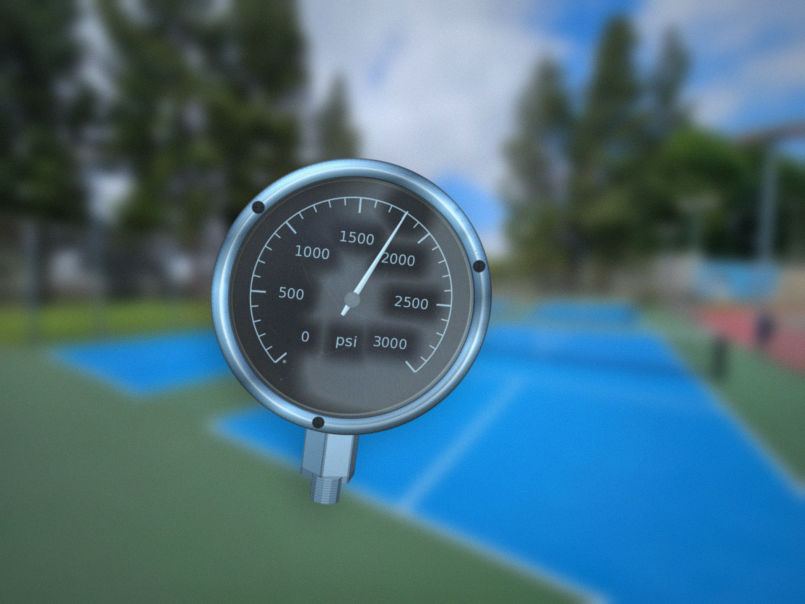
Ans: 1800 (psi)
